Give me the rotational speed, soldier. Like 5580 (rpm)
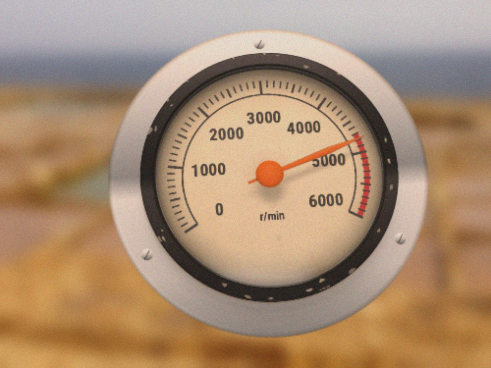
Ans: 4800 (rpm)
